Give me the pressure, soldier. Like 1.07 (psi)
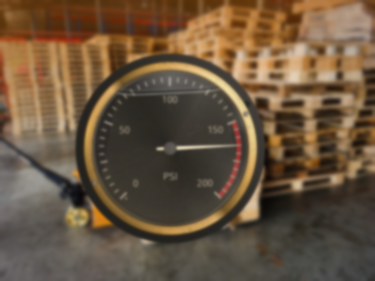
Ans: 165 (psi)
